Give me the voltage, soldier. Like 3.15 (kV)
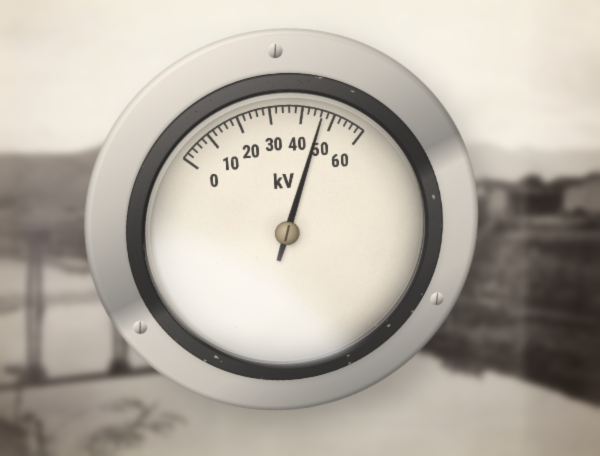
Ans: 46 (kV)
